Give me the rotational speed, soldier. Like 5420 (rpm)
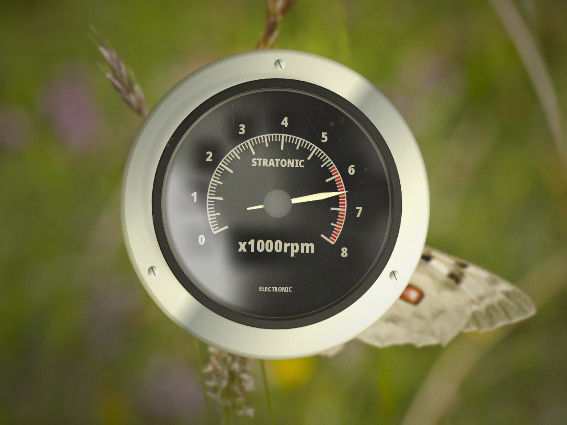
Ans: 6500 (rpm)
